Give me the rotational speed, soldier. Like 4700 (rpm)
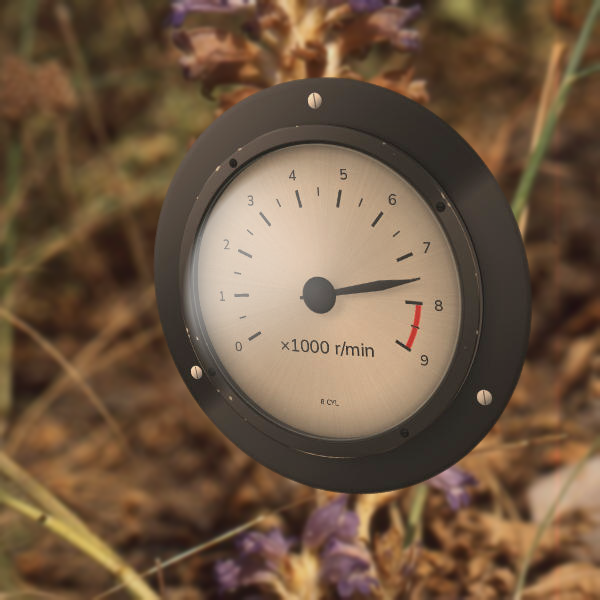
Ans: 7500 (rpm)
